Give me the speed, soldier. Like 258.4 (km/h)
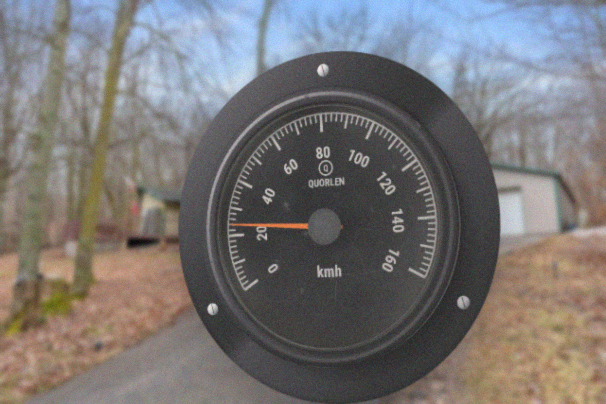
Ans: 24 (km/h)
